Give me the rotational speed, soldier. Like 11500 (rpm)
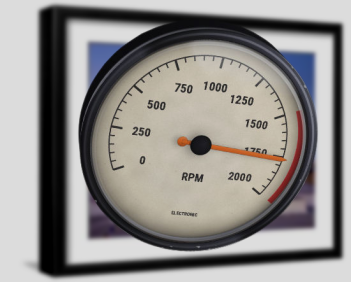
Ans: 1750 (rpm)
